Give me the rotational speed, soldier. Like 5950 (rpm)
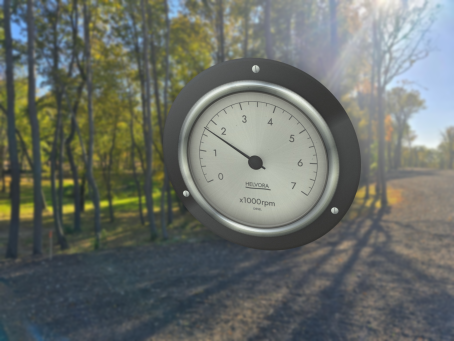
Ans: 1750 (rpm)
